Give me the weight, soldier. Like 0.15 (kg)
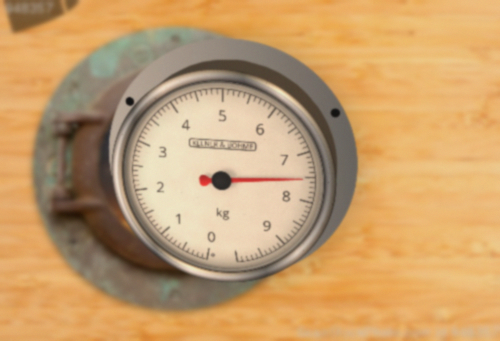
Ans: 7.5 (kg)
